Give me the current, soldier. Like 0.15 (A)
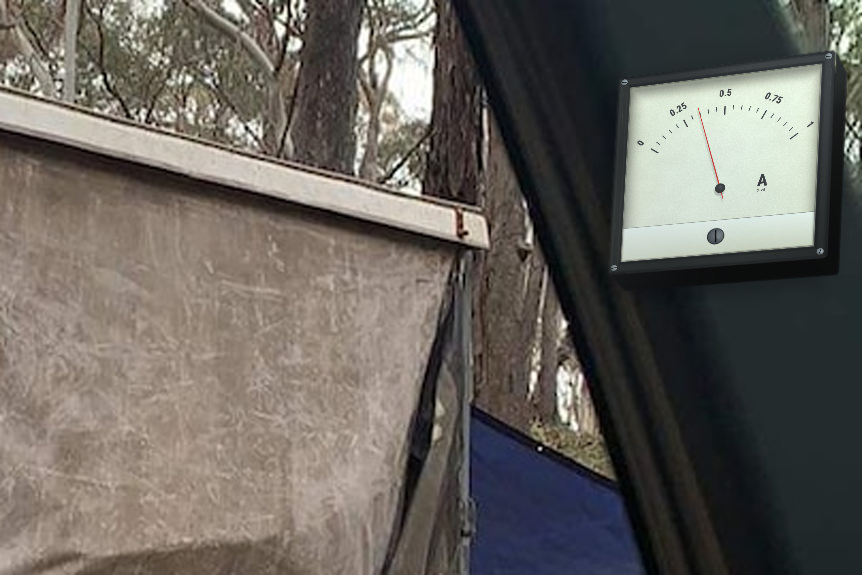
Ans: 0.35 (A)
